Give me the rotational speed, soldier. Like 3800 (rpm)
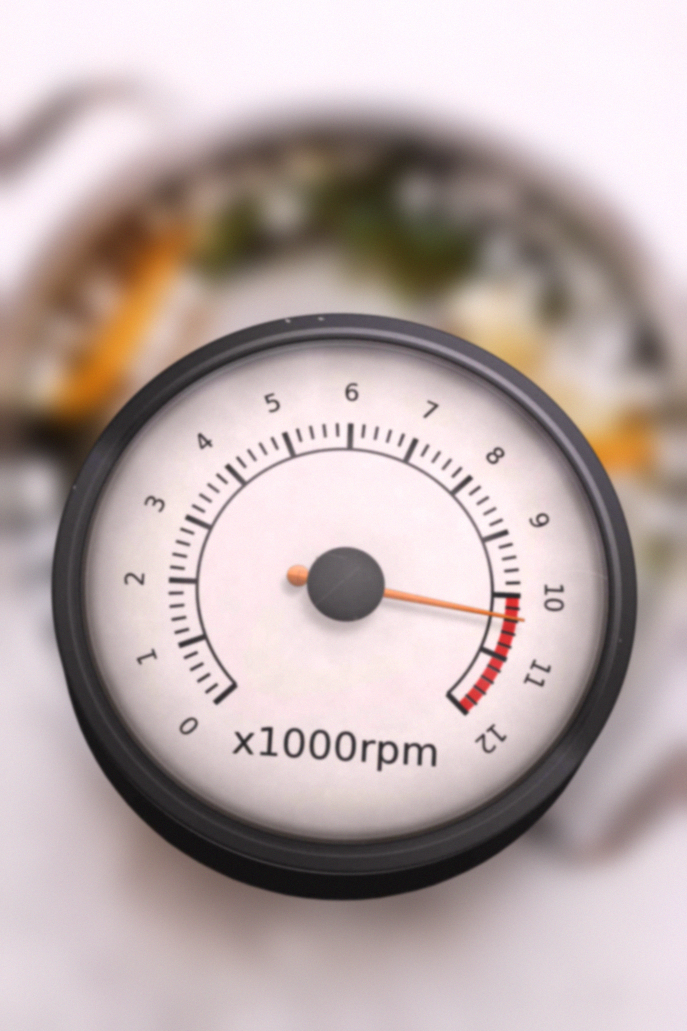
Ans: 10400 (rpm)
